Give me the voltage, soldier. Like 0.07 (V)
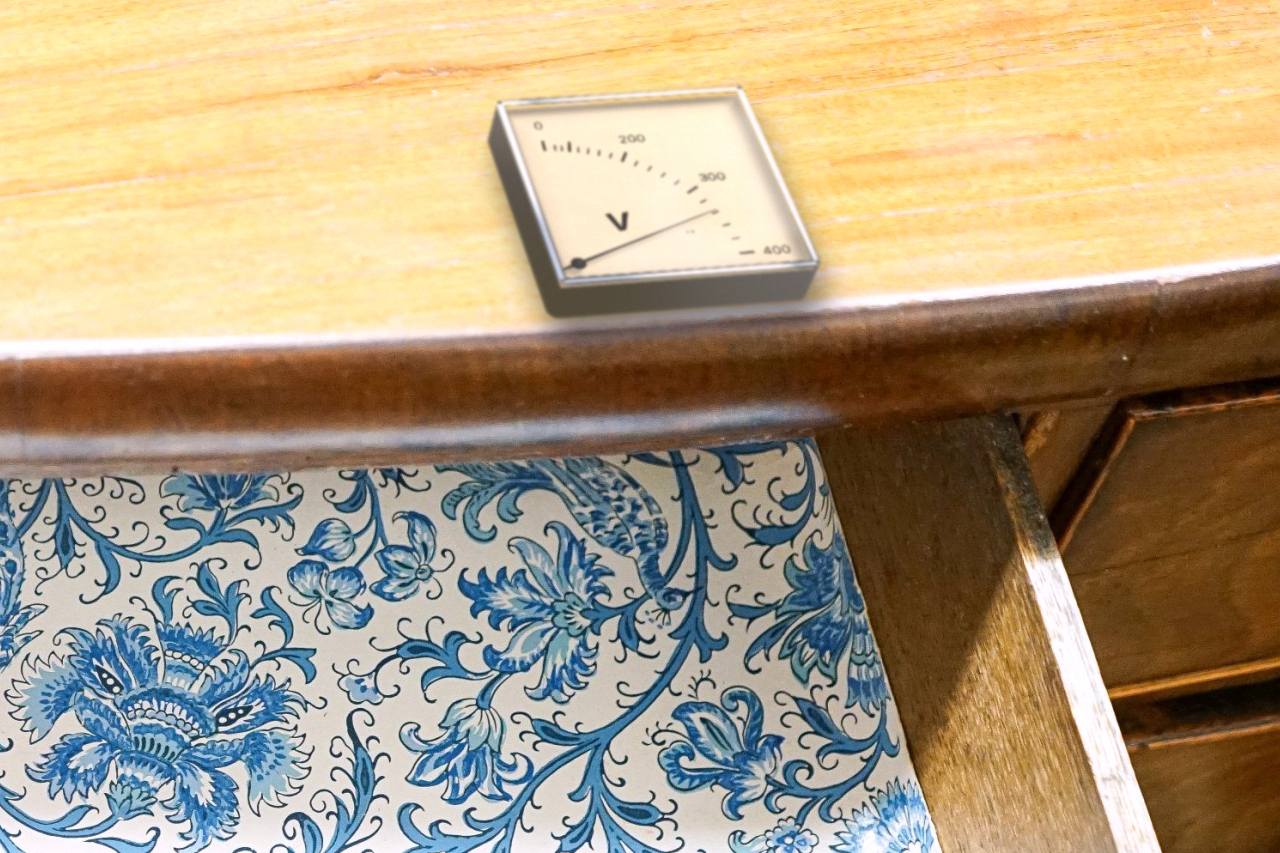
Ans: 340 (V)
